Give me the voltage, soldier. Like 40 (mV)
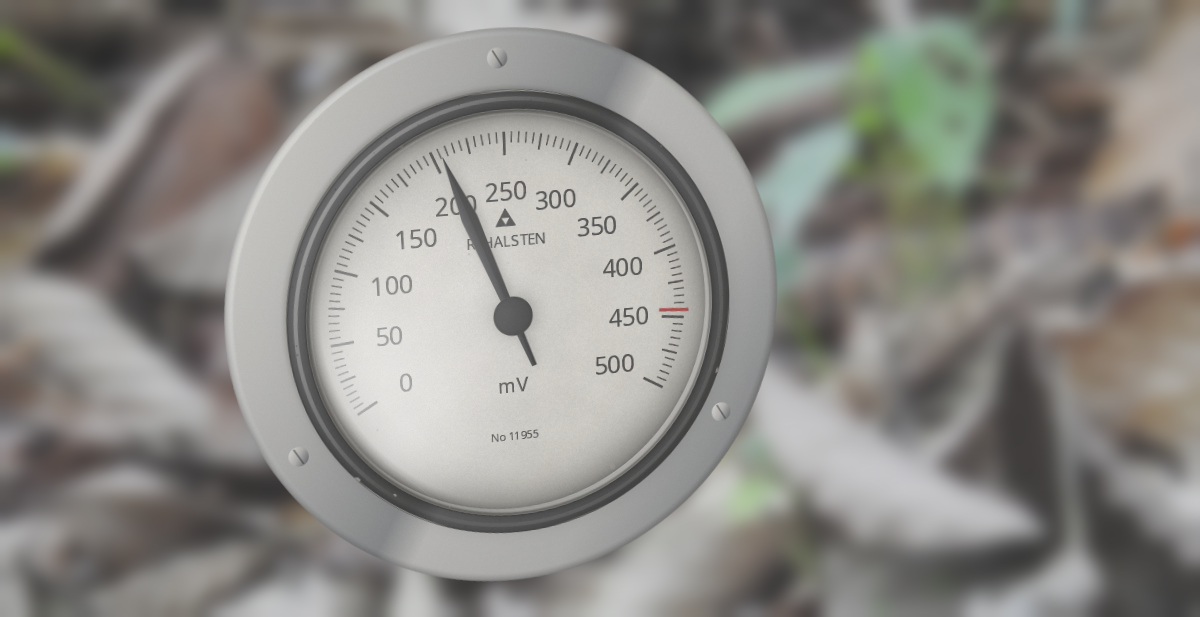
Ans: 205 (mV)
